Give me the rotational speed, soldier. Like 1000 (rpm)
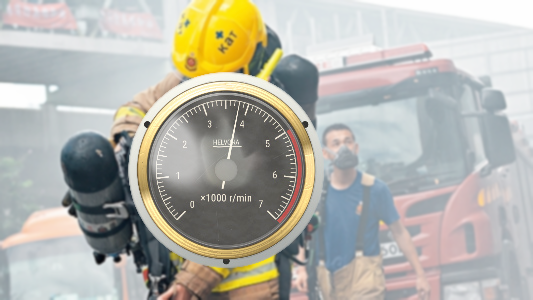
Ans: 3800 (rpm)
